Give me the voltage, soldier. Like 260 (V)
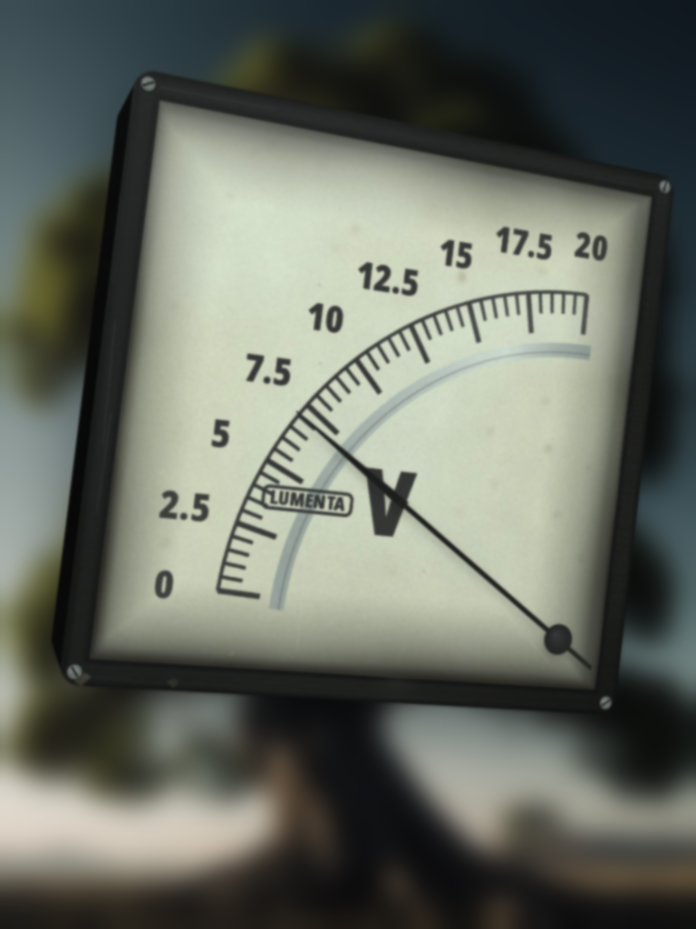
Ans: 7 (V)
